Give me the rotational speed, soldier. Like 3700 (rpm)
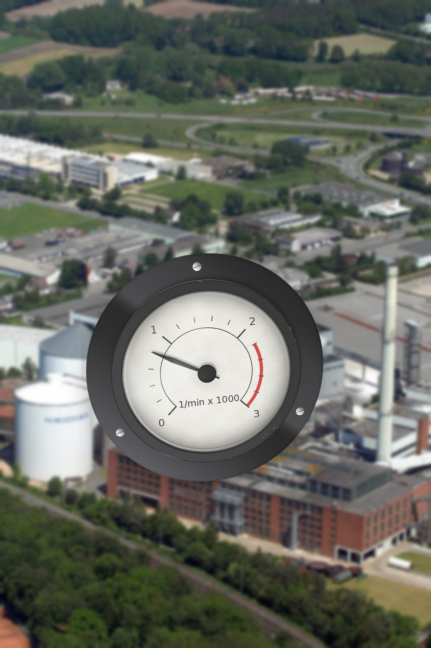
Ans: 800 (rpm)
